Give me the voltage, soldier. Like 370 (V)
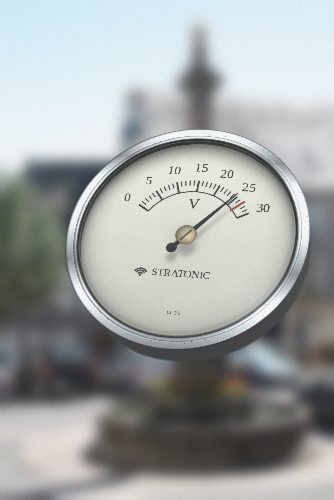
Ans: 25 (V)
